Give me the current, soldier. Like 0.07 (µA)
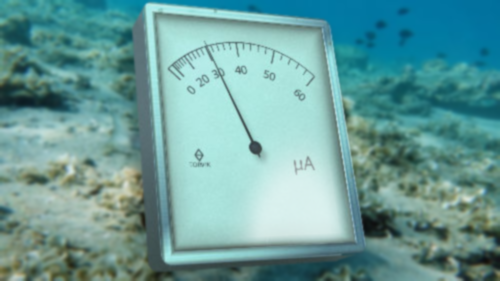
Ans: 30 (µA)
